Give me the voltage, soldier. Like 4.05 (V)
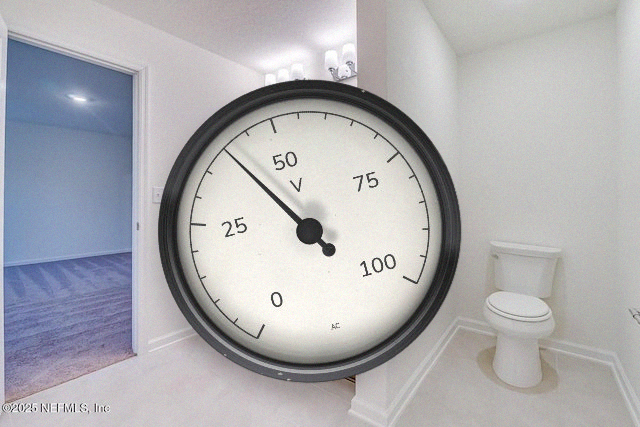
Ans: 40 (V)
